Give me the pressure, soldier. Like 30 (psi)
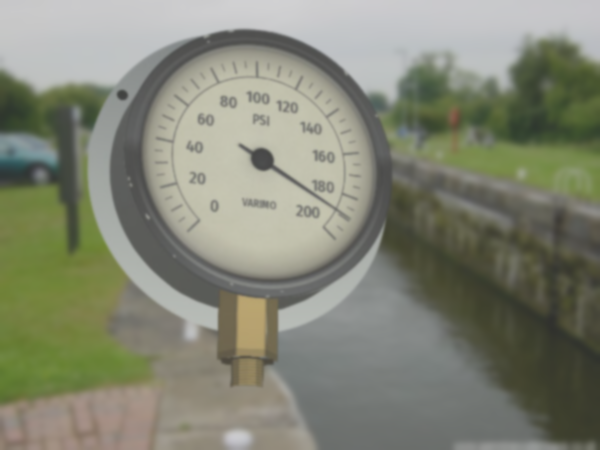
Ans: 190 (psi)
